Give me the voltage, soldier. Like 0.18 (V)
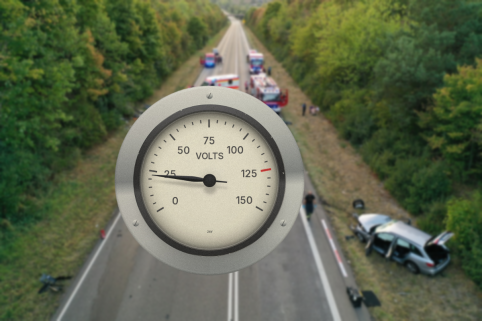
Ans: 22.5 (V)
